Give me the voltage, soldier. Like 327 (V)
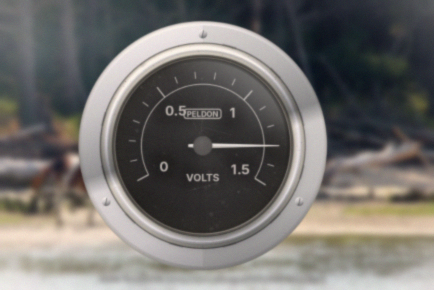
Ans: 1.3 (V)
